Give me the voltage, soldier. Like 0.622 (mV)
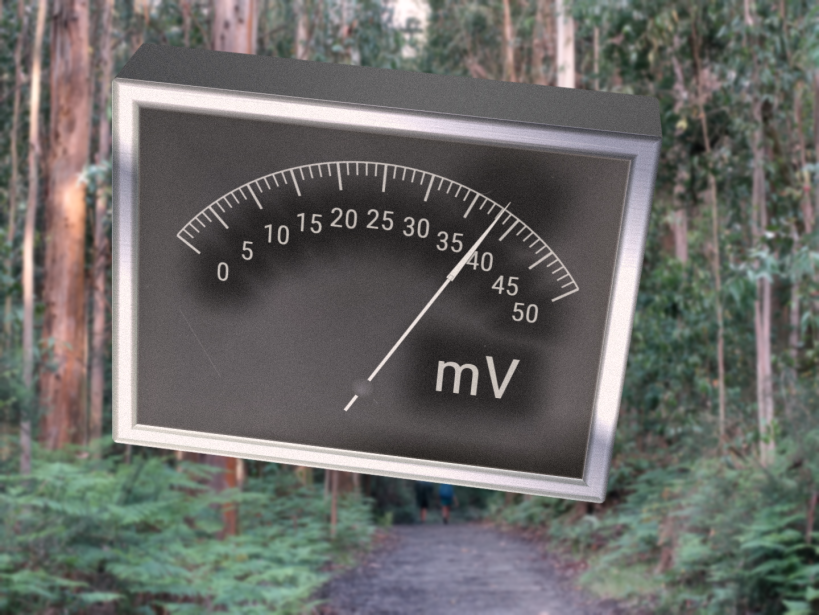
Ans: 38 (mV)
